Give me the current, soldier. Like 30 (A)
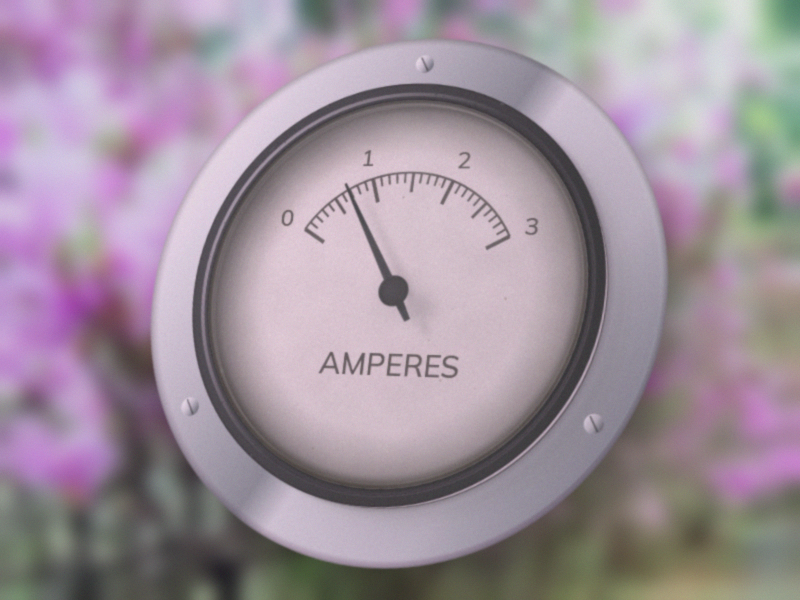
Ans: 0.7 (A)
